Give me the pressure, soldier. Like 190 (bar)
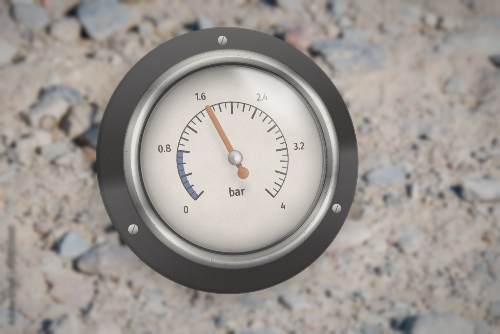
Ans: 1.6 (bar)
